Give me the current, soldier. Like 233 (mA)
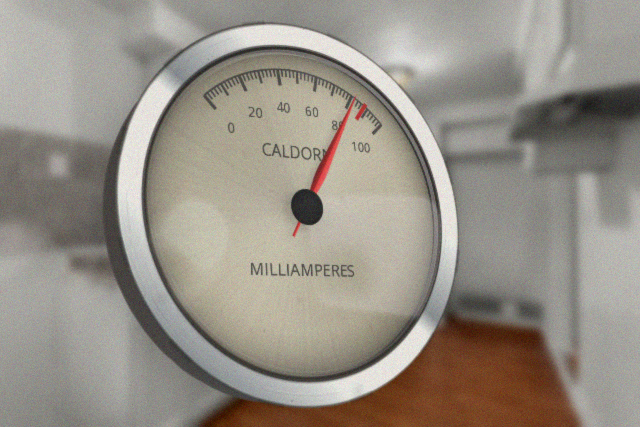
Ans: 80 (mA)
